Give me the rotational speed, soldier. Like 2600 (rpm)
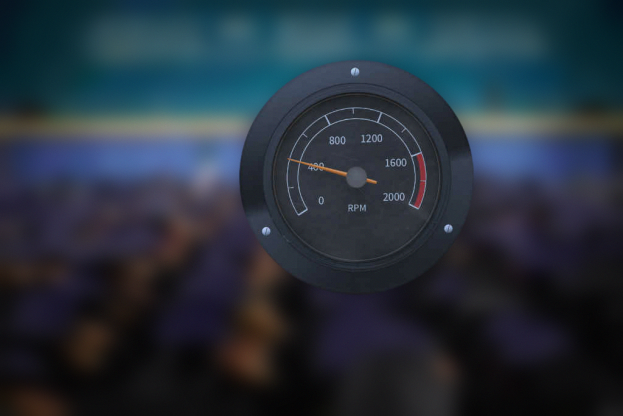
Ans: 400 (rpm)
